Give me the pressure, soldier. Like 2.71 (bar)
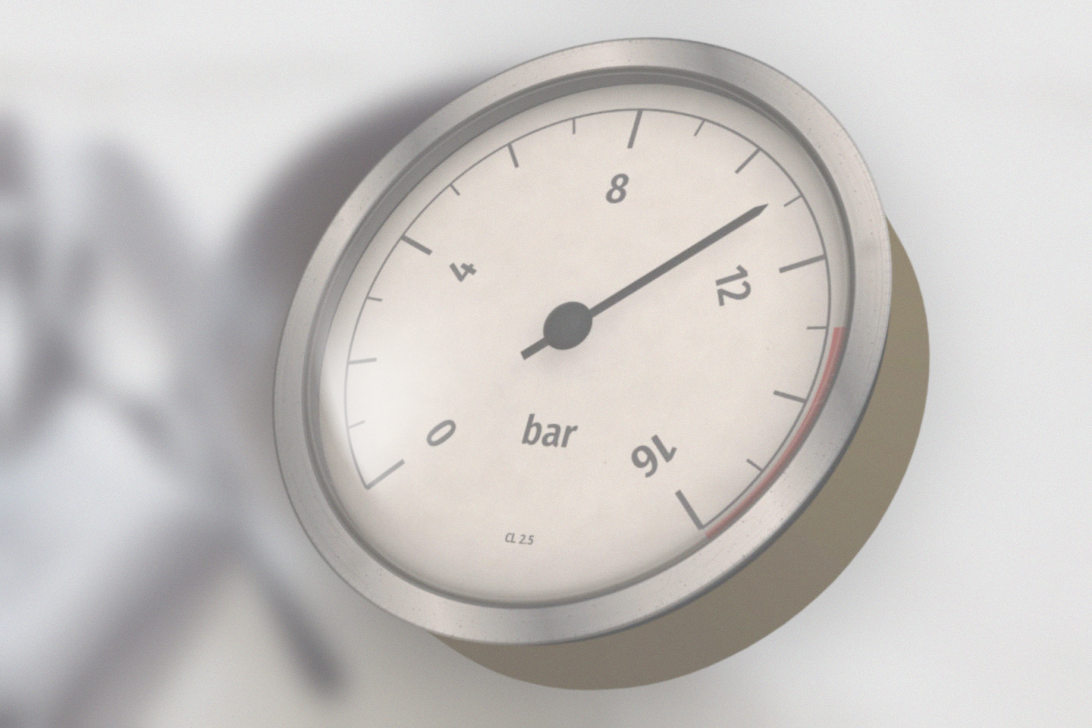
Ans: 11 (bar)
